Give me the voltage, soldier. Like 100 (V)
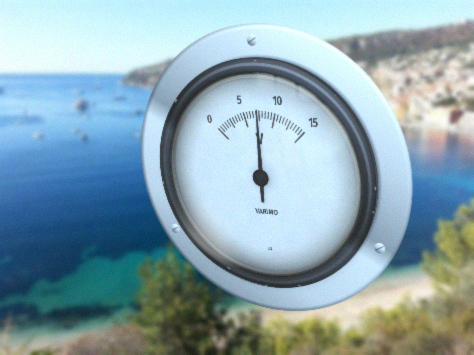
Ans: 7.5 (V)
